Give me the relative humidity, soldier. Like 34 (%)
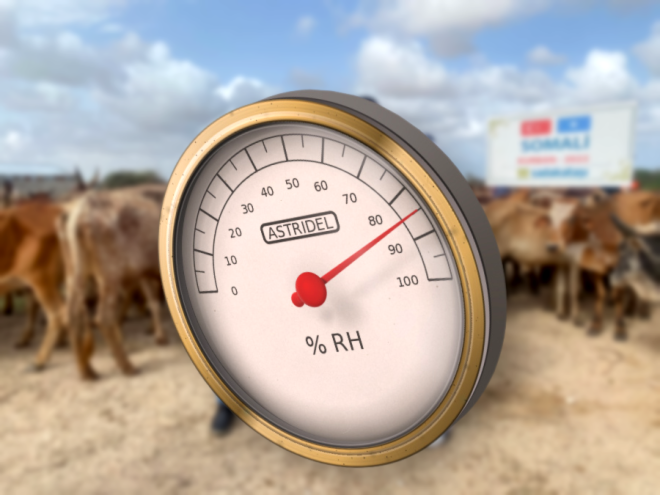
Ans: 85 (%)
